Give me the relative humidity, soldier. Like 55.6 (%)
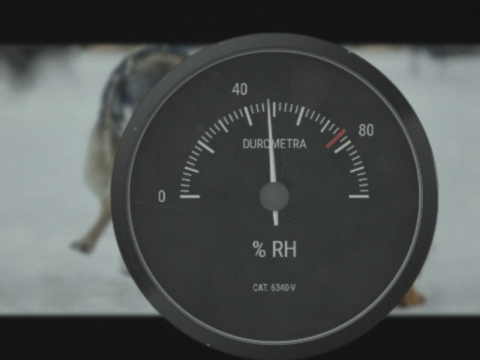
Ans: 48 (%)
